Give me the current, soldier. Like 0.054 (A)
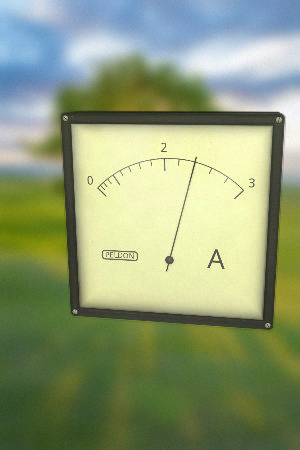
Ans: 2.4 (A)
